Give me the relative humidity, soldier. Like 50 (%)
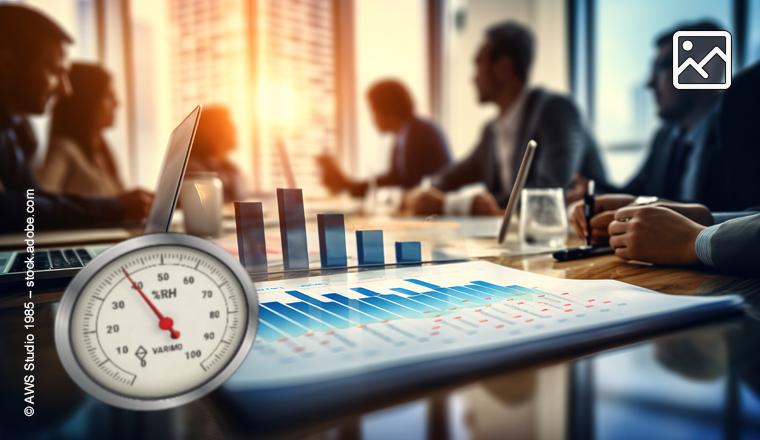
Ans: 40 (%)
